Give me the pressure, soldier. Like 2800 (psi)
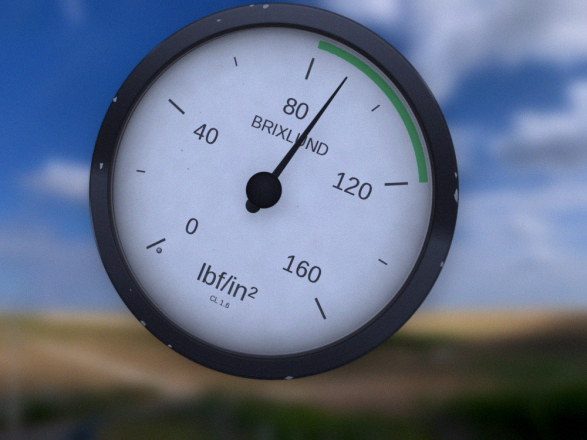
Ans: 90 (psi)
